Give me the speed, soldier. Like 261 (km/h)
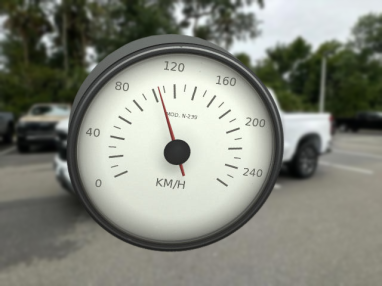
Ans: 105 (km/h)
